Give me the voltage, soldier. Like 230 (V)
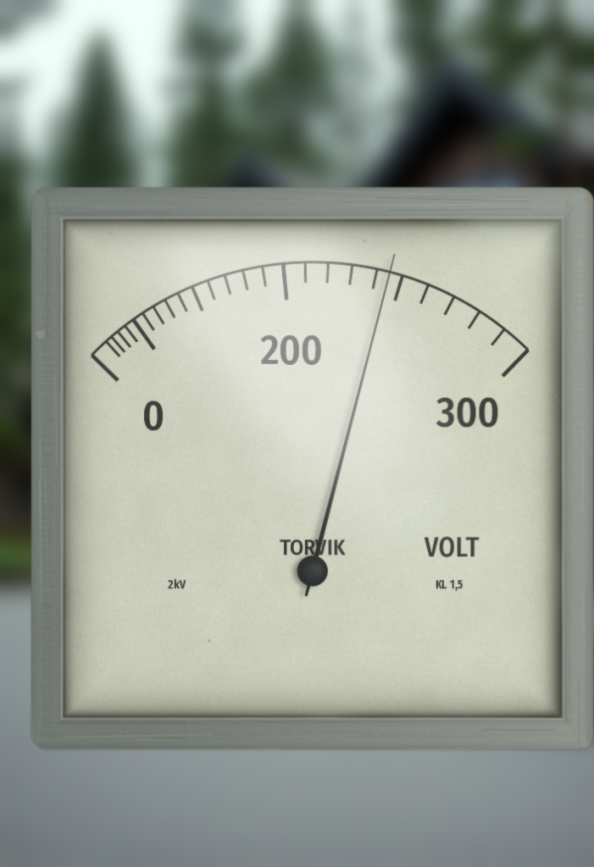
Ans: 245 (V)
